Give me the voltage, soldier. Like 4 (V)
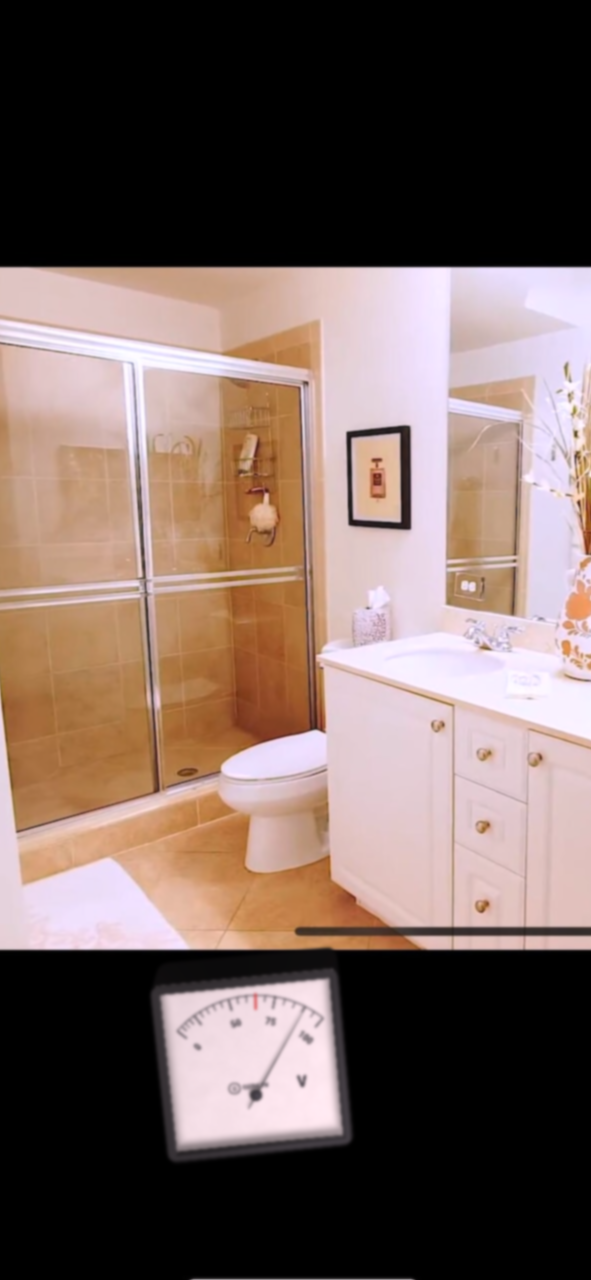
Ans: 90 (V)
